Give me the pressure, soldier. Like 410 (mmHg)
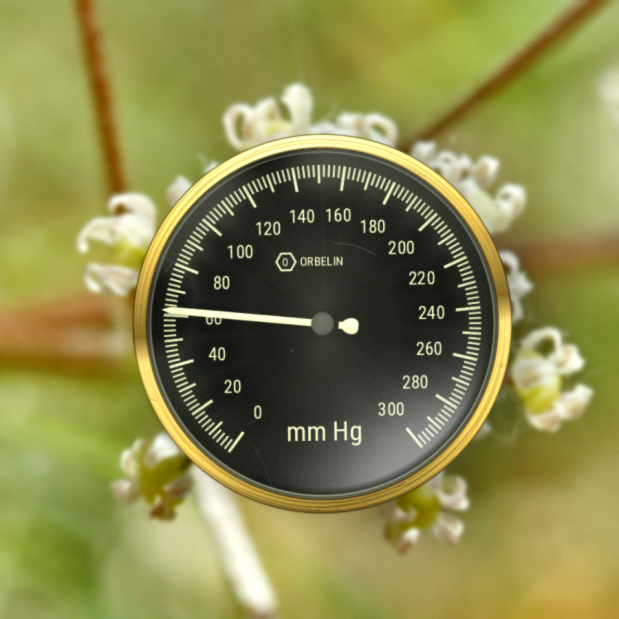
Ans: 62 (mmHg)
